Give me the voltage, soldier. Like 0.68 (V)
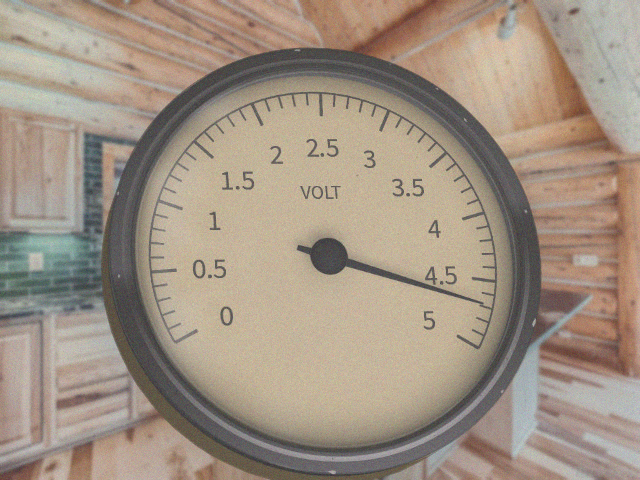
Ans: 4.7 (V)
